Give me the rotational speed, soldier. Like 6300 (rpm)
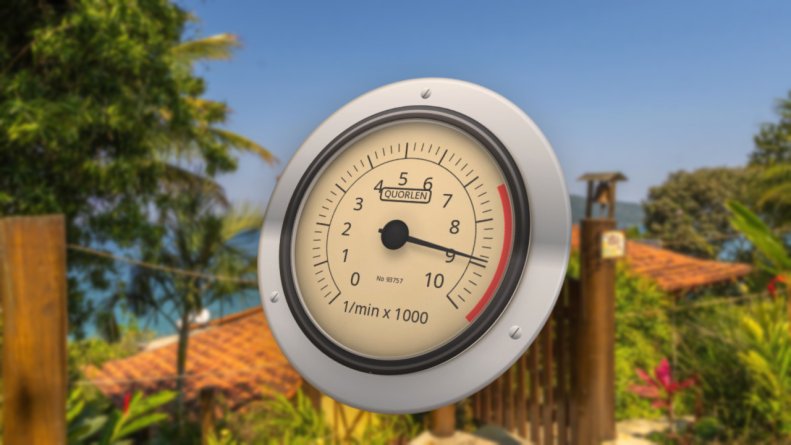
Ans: 8900 (rpm)
